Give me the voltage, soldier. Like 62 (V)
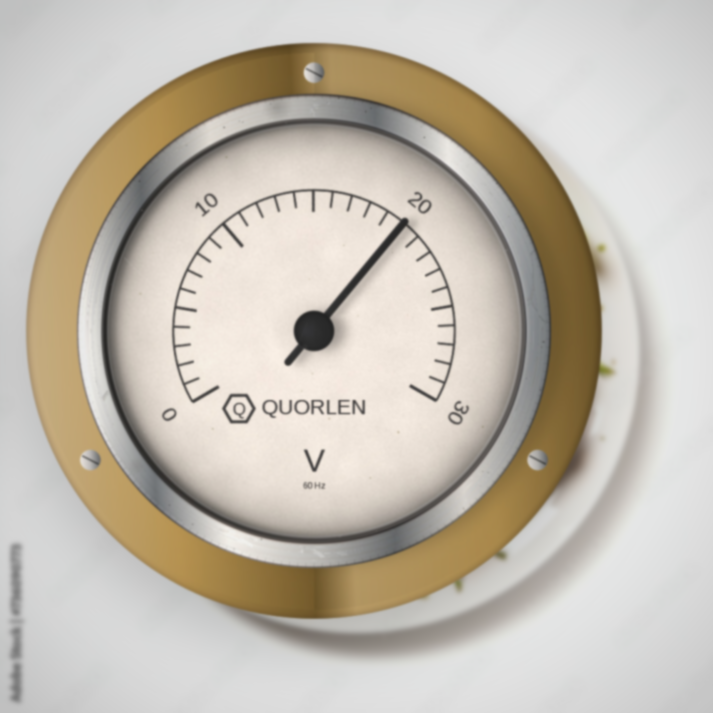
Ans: 20 (V)
